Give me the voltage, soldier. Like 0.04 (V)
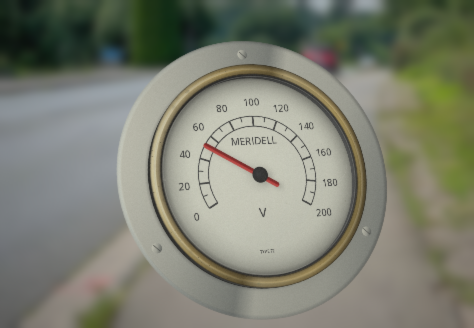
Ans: 50 (V)
